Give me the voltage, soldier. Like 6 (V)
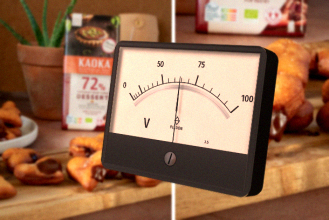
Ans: 65 (V)
